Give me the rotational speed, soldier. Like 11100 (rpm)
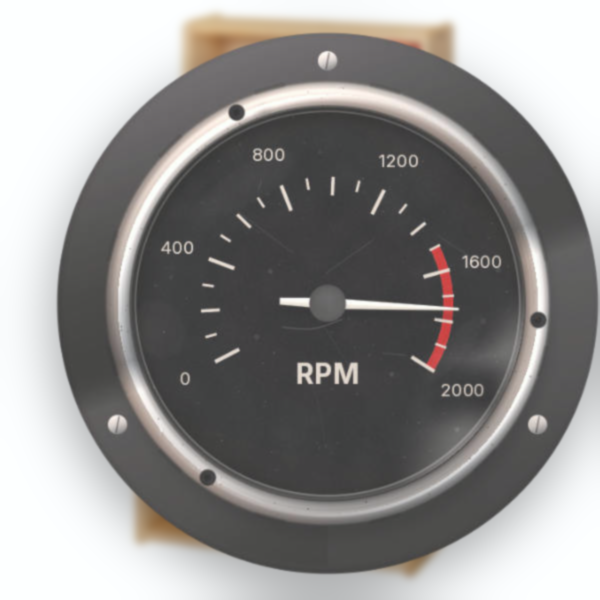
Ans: 1750 (rpm)
